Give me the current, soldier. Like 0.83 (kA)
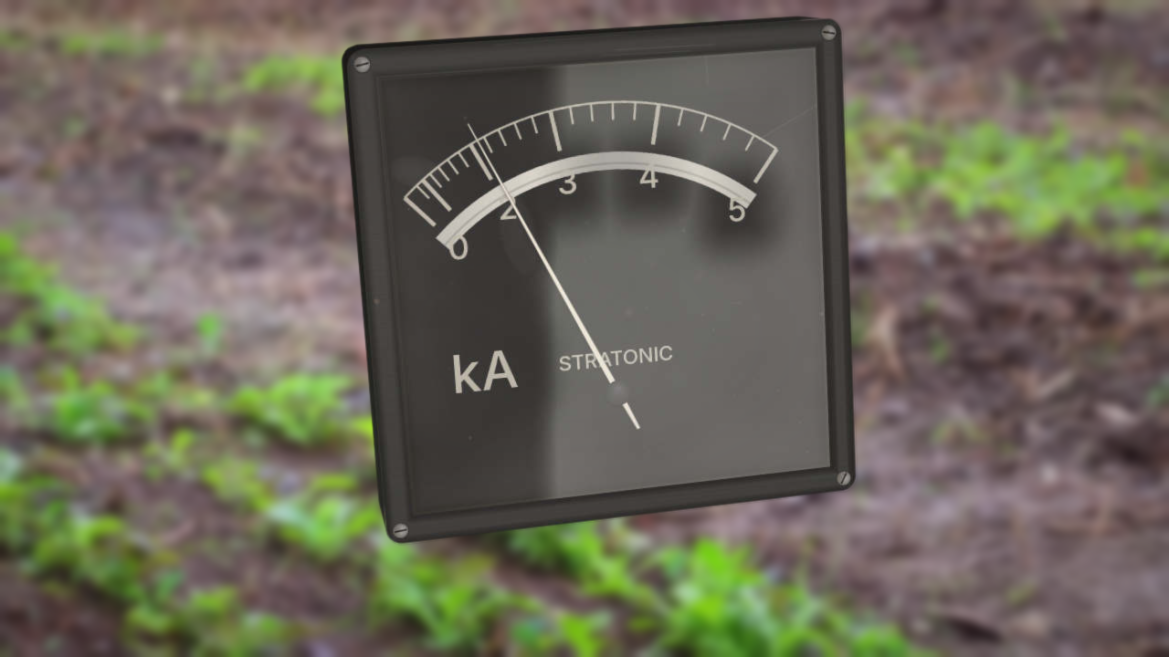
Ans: 2.1 (kA)
